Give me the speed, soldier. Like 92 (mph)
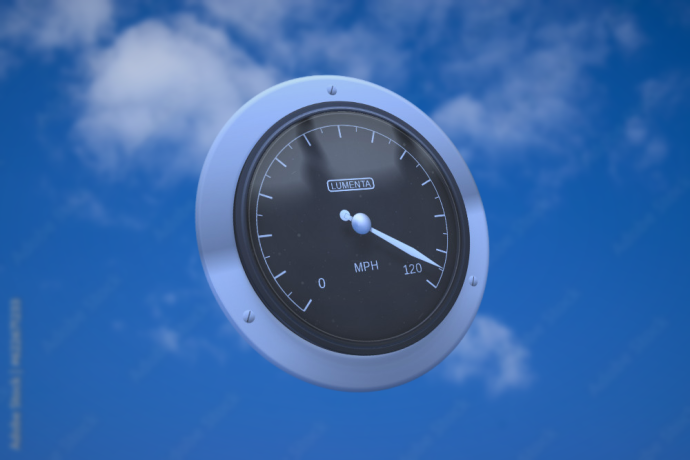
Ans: 115 (mph)
